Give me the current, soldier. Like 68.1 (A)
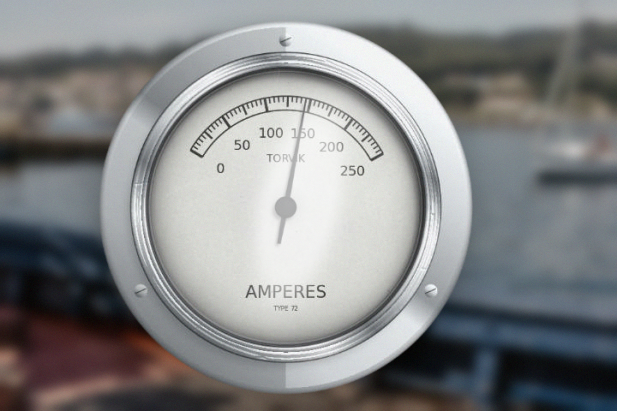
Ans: 145 (A)
